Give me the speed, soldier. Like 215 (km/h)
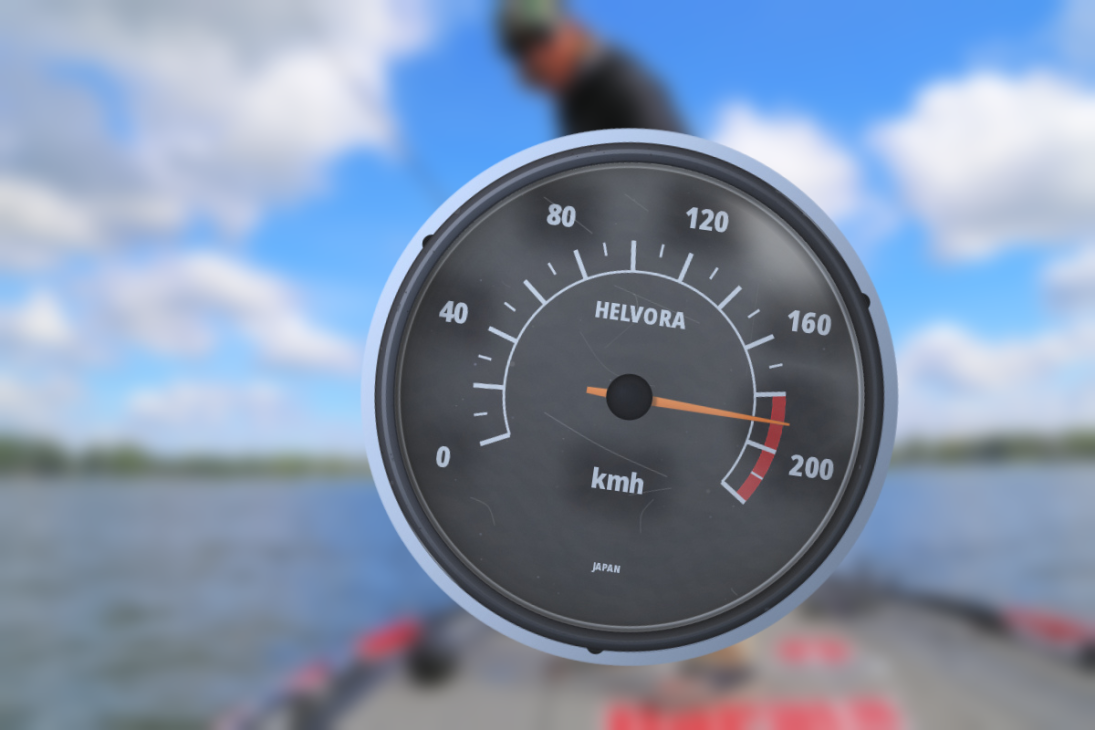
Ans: 190 (km/h)
